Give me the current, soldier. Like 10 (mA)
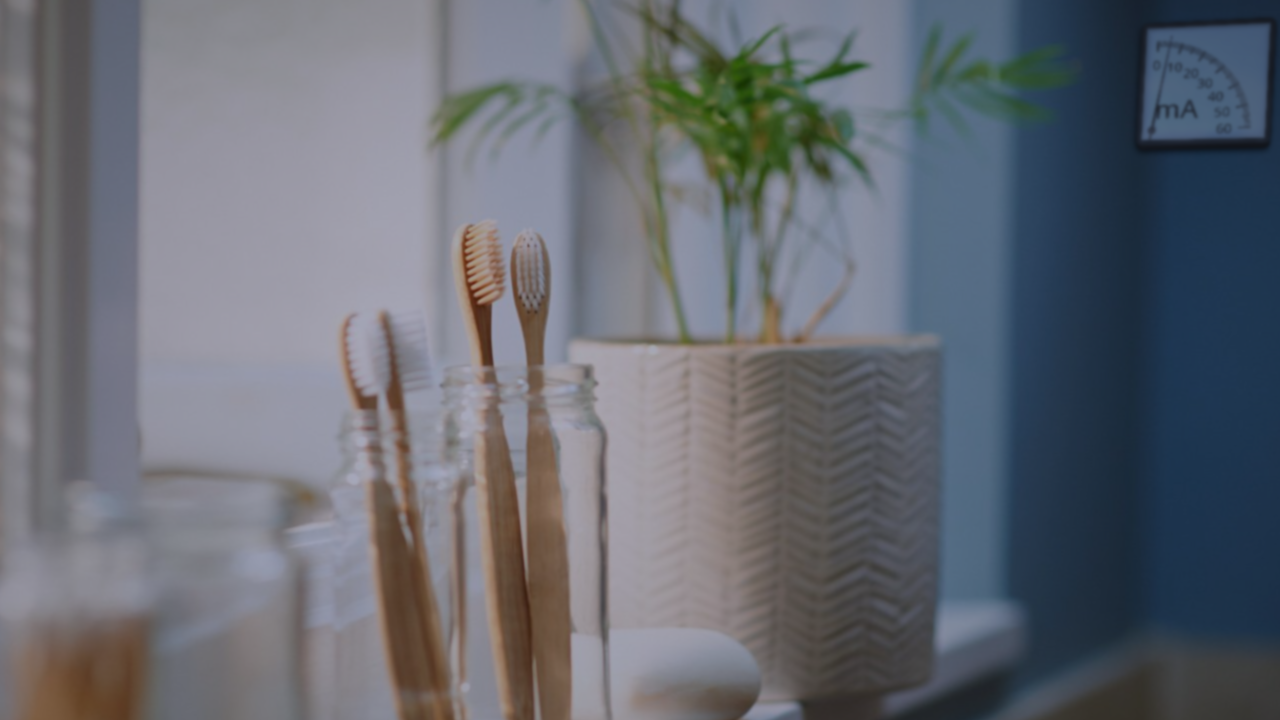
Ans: 5 (mA)
